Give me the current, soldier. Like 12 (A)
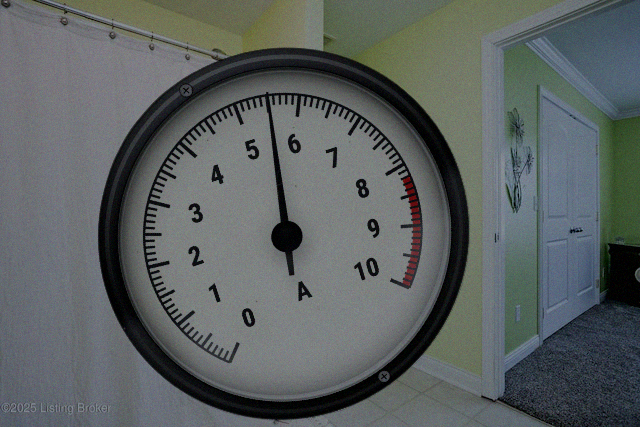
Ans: 5.5 (A)
